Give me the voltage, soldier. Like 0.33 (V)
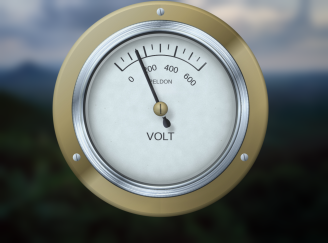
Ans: 150 (V)
